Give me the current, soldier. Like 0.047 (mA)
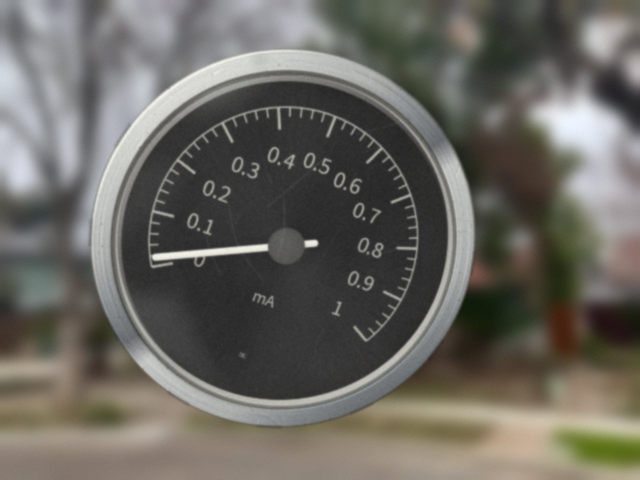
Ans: 0.02 (mA)
